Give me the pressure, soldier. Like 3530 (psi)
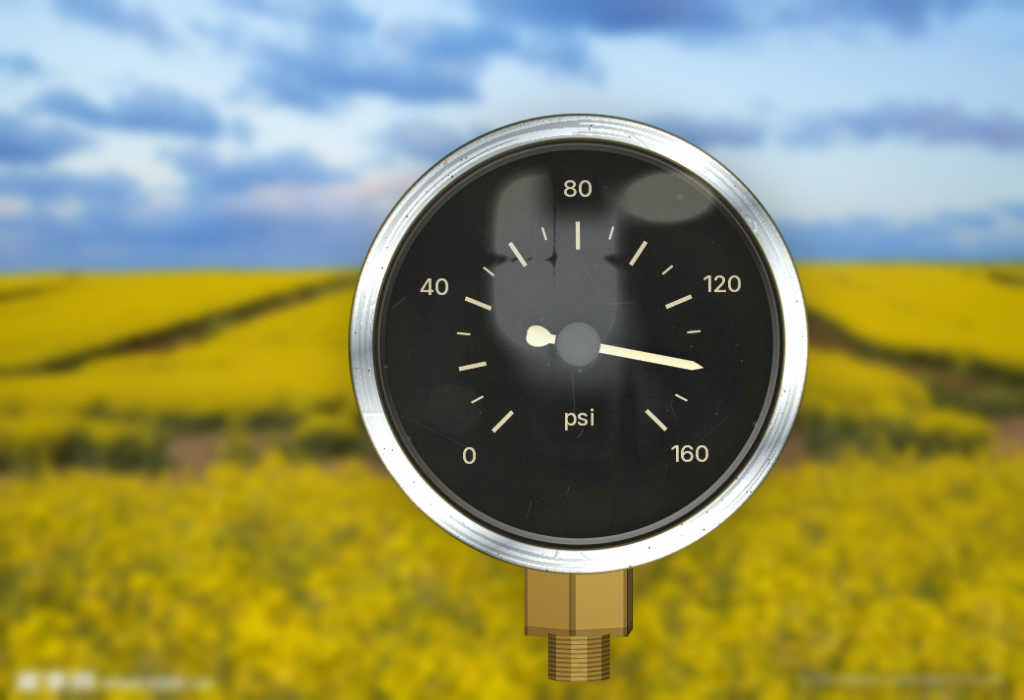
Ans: 140 (psi)
